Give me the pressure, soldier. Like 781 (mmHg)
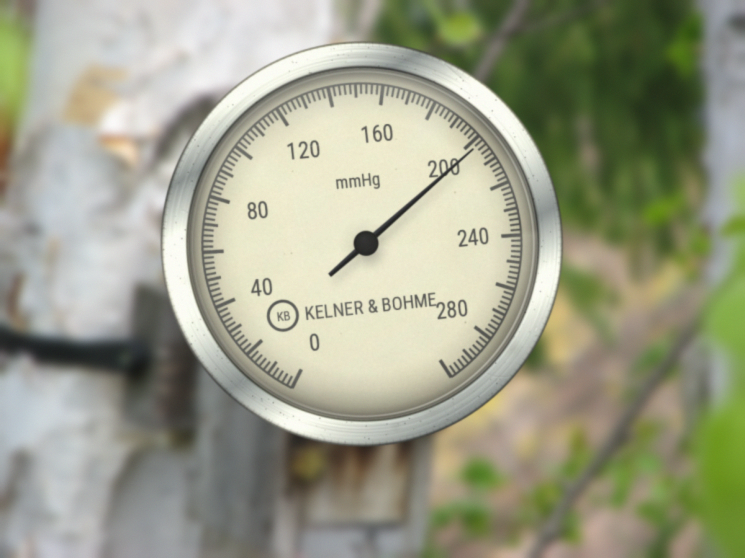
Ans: 202 (mmHg)
